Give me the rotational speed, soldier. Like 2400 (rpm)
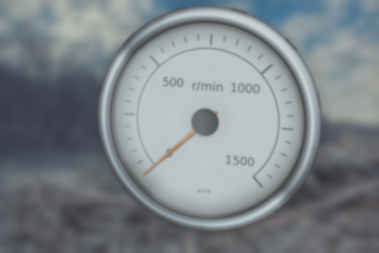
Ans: 0 (rpm)
